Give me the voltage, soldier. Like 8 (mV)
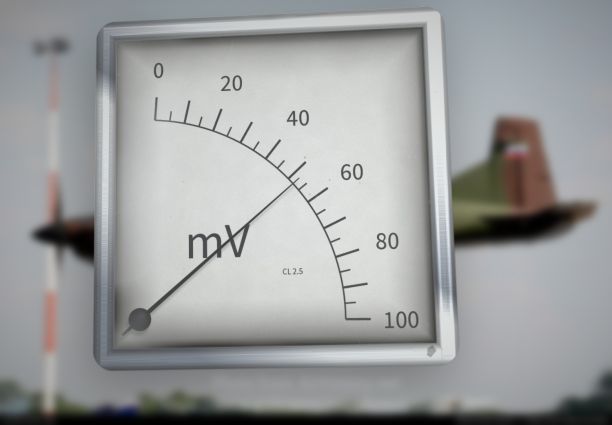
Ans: 52.5 (mV)
